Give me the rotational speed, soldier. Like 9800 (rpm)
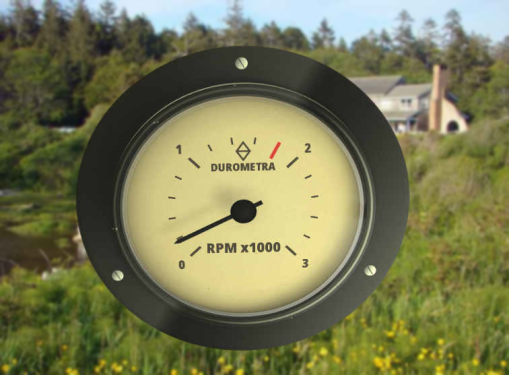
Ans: 200 (rpm)
